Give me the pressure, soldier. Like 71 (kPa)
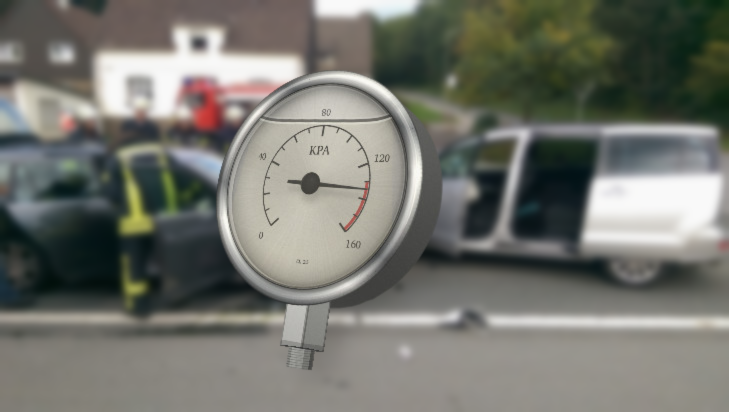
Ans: 135 (kPa)
